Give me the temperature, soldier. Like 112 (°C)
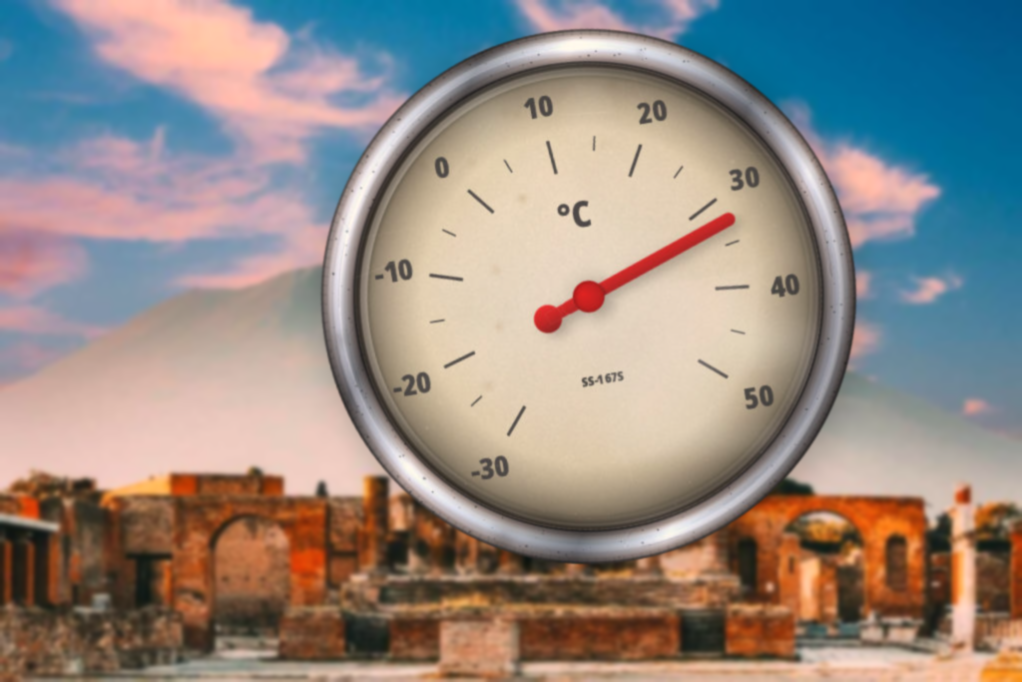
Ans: 32.5 (°C)
